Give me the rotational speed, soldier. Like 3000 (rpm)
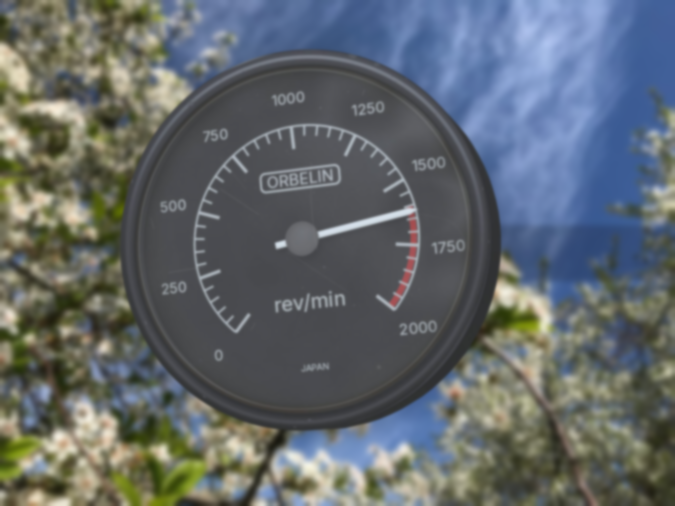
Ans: 1625 (rpm)
